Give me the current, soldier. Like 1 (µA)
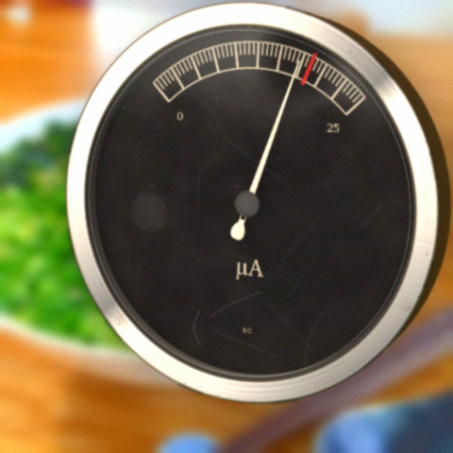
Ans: 17.5 (µA)
